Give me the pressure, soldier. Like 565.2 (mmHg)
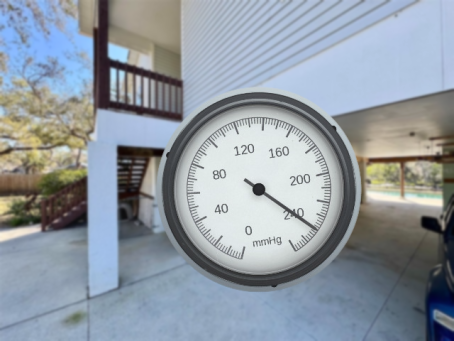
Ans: 240 (mmHg)
